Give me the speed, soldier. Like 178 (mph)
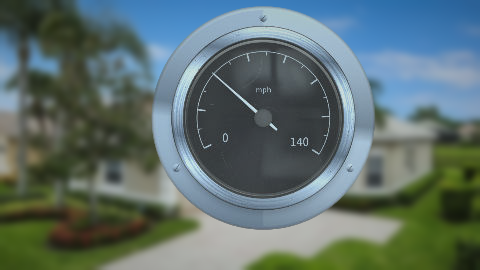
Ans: 40 (mph)
